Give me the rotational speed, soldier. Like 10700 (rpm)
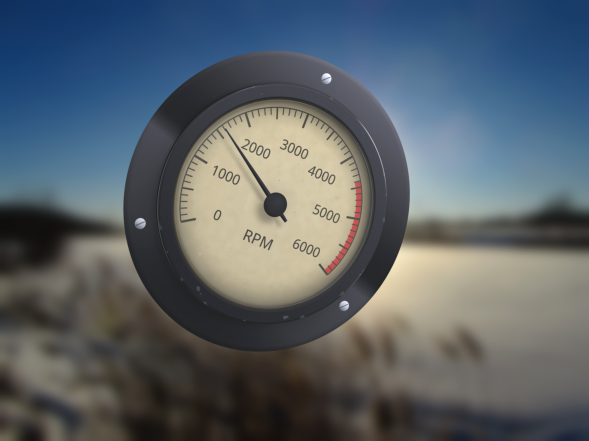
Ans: 1600 (rpm)
